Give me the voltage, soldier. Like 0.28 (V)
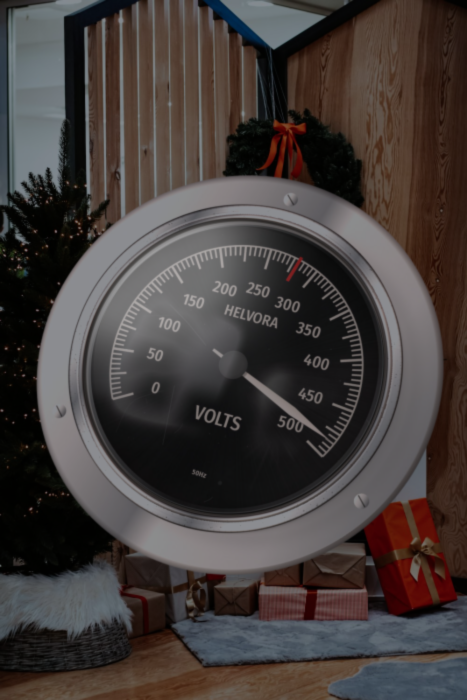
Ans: 485 (V)
